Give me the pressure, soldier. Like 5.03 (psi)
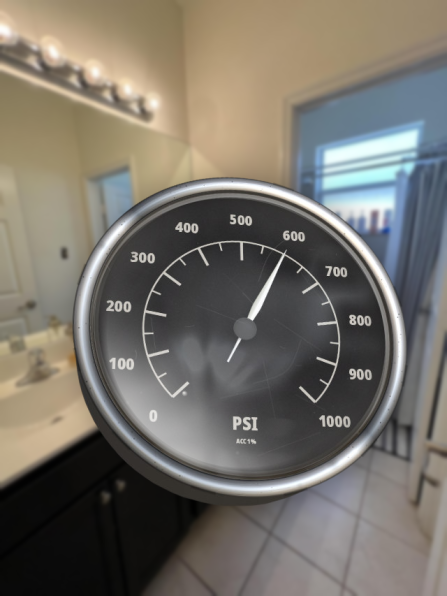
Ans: 600 (psi)
